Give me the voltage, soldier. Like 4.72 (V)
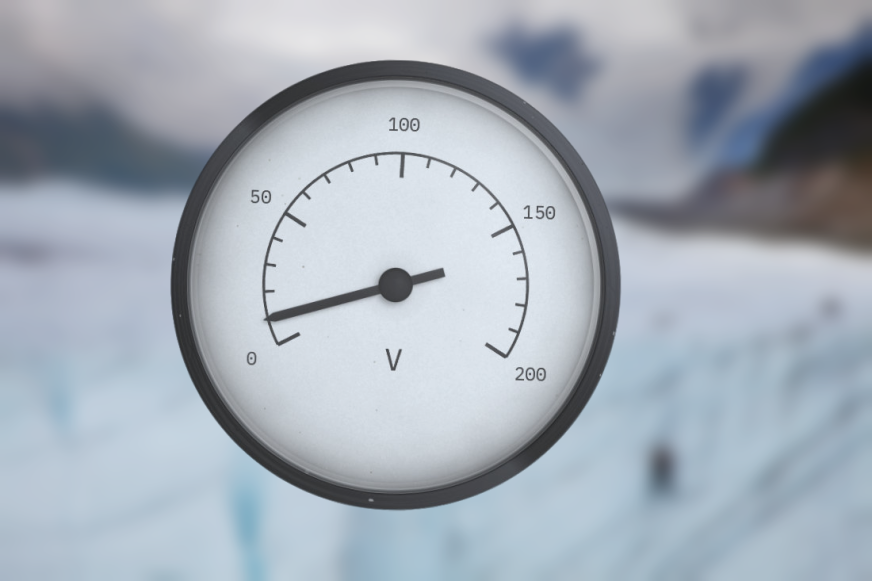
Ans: 10 (V)
